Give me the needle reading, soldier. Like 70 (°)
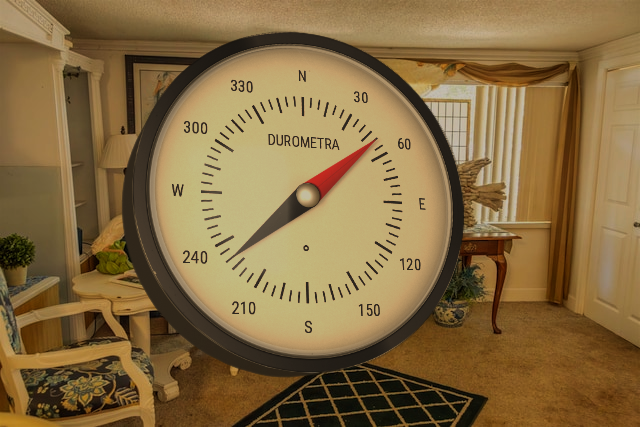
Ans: 50 (°)
